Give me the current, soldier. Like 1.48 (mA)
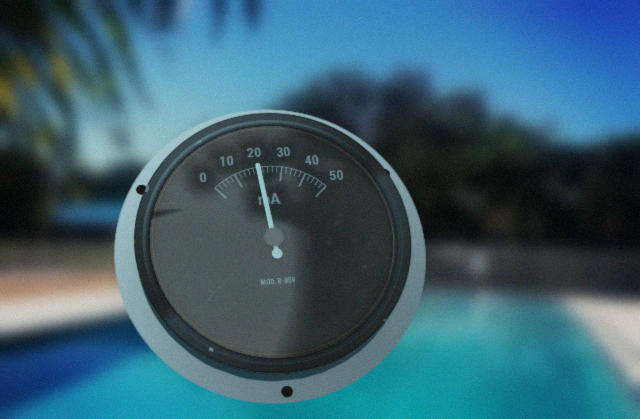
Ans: 20 (mA)
